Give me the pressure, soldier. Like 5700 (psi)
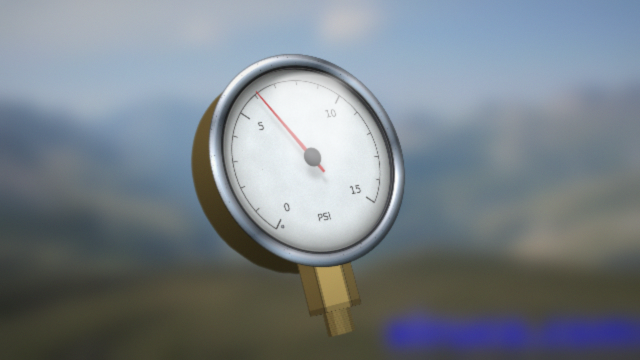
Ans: 6 (psi)
